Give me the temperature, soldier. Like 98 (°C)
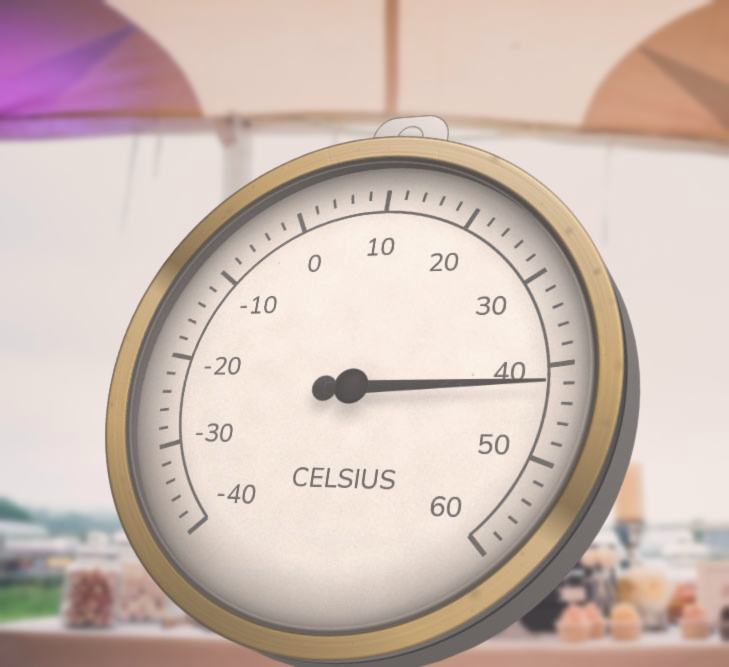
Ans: 42 (°C)
